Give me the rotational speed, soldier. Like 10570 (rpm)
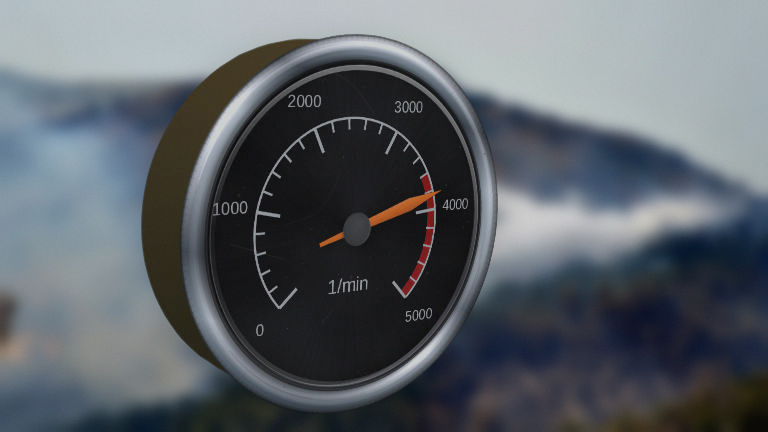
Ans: 3800 (rpm)
